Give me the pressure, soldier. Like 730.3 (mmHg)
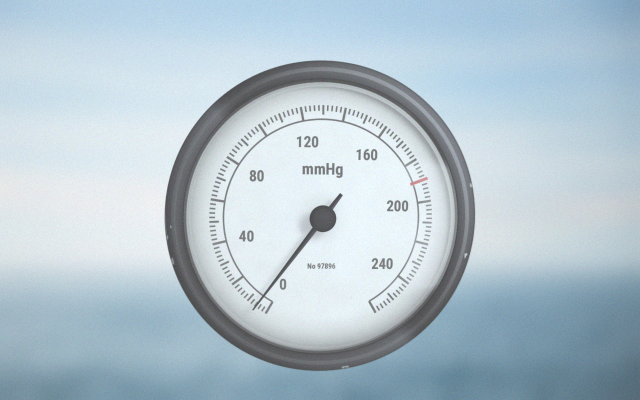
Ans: 6 (mmHg)
